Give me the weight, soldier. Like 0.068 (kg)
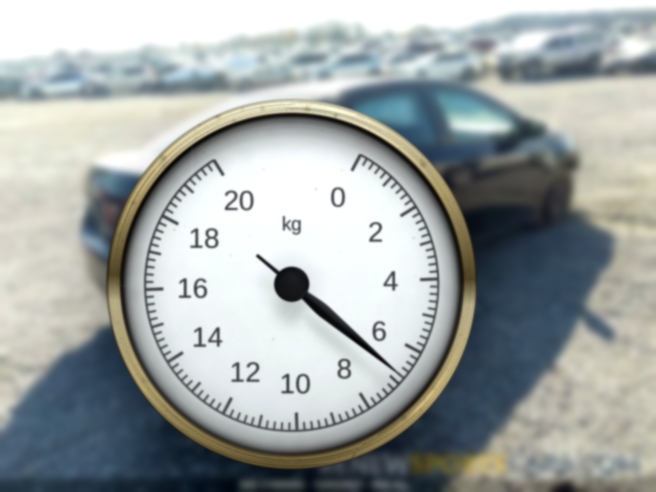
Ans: 6.8 (kg)
